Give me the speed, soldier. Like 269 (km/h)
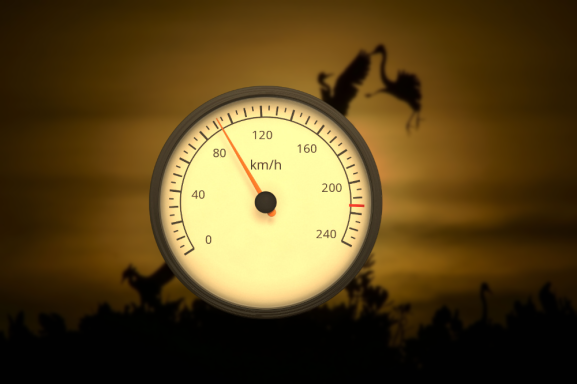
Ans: 92.5 (km/h)
